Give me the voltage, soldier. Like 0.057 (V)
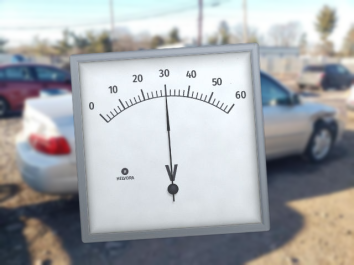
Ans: 30 (V)
